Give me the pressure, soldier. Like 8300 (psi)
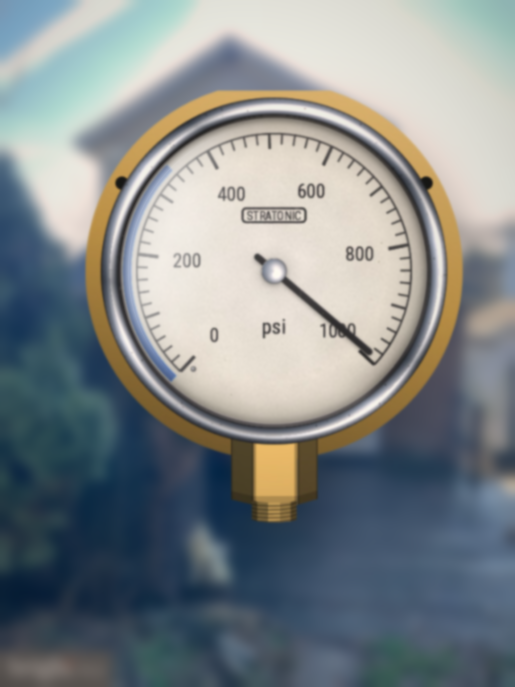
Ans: 990 (psi)
